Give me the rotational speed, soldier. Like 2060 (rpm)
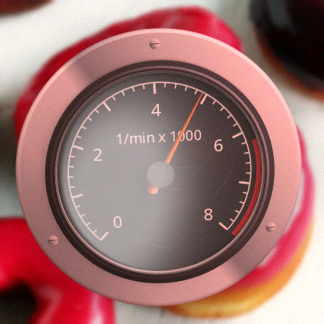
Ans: 4900 (rpm)
